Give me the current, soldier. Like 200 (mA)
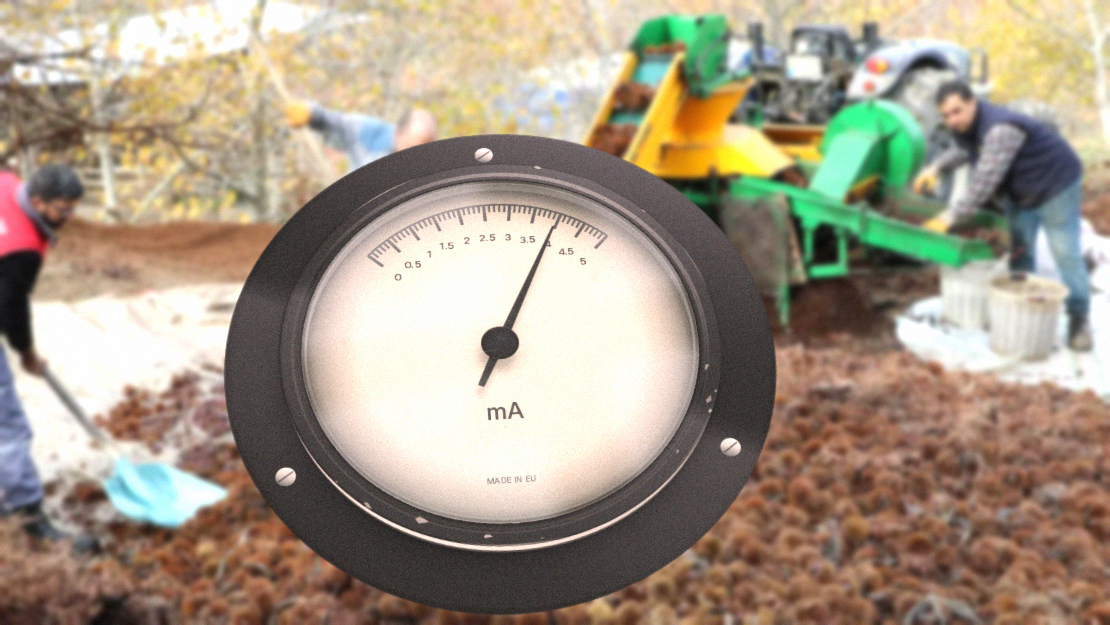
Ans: 4 (mA)
